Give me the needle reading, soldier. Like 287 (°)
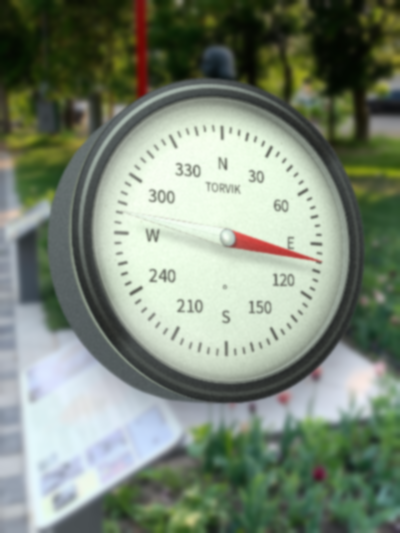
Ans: 100 (°)
